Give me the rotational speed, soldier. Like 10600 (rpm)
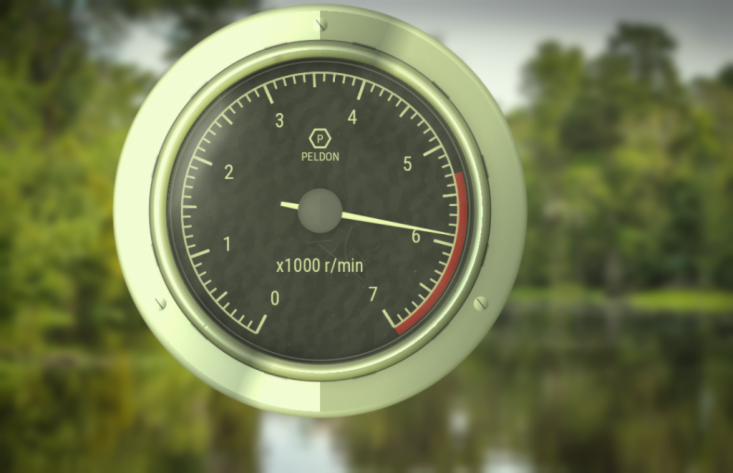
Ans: 5900 (rpm)
